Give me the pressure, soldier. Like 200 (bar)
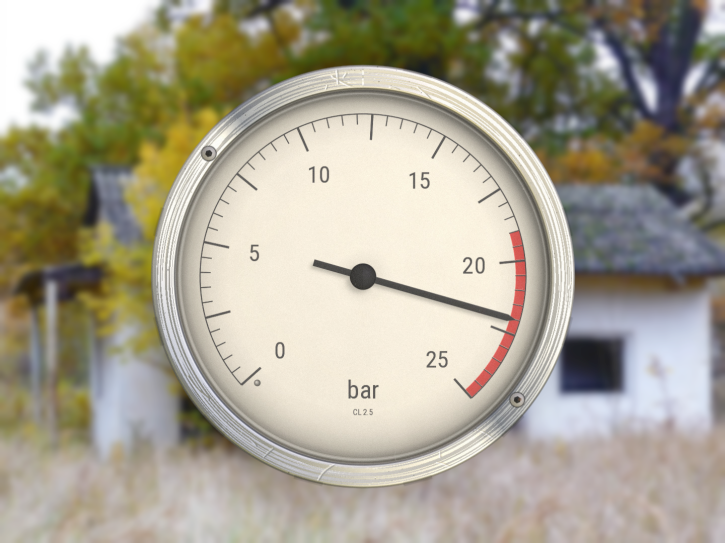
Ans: 22 (bar)
